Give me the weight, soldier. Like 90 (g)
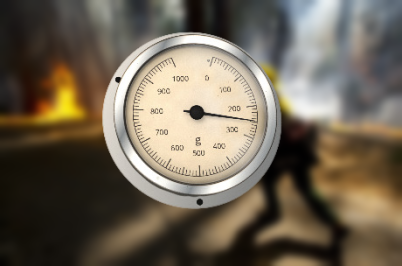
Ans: 250 (g)
